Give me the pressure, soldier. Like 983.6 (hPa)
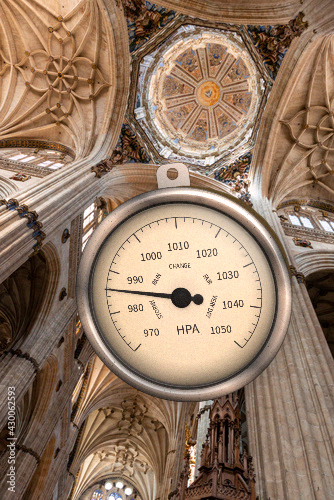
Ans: 986 (hPa)
